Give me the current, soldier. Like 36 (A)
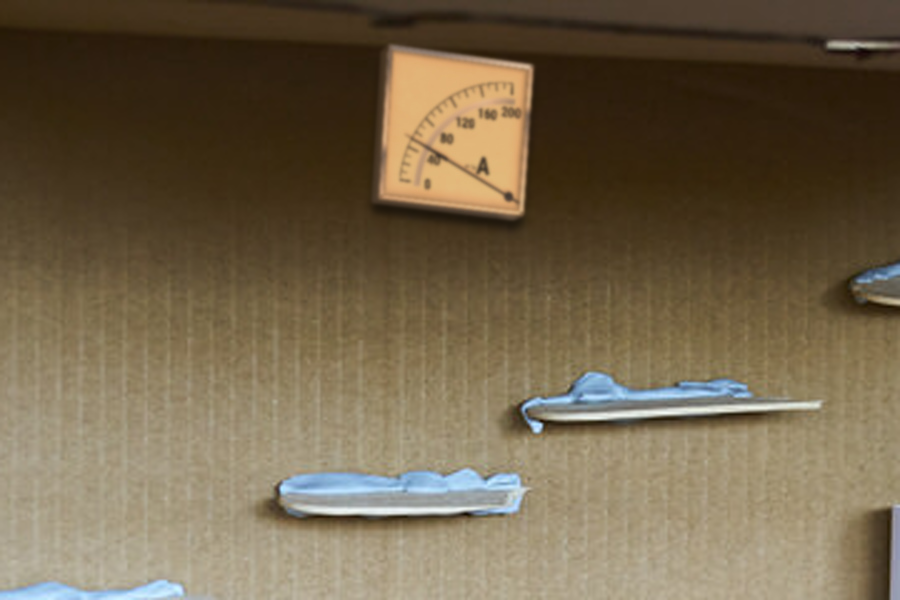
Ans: 50 (A)
